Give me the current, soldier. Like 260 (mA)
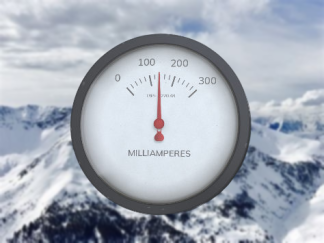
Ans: 140 (mA)
